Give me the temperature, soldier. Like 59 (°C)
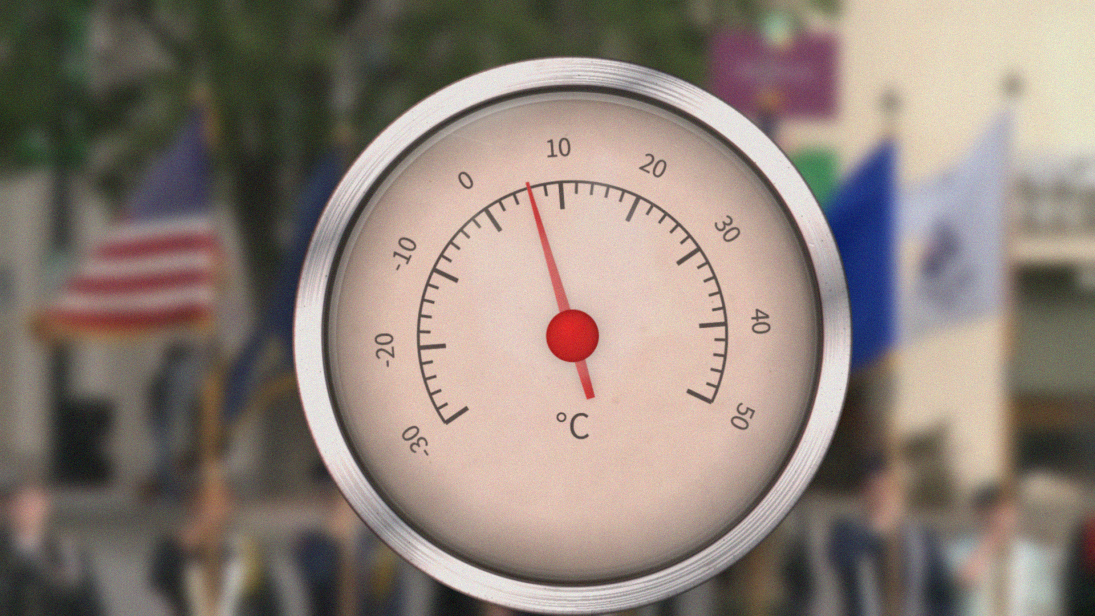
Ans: 6 (°C)
